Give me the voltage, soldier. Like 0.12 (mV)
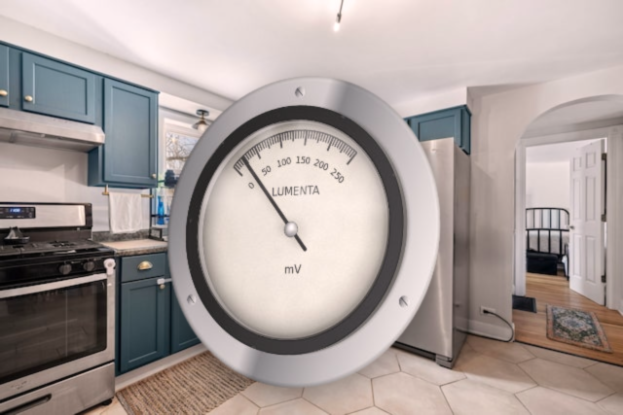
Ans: 25 (mV)
